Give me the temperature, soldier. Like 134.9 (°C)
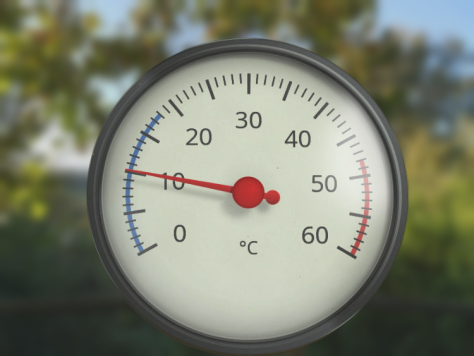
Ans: 10 (°C)
